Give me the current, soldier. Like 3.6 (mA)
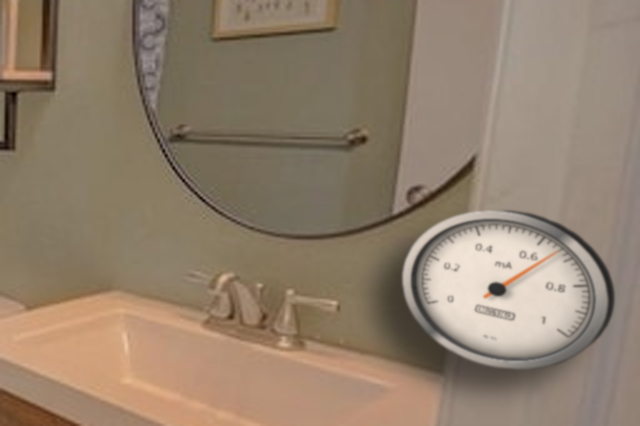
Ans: 0.66 (mA)
